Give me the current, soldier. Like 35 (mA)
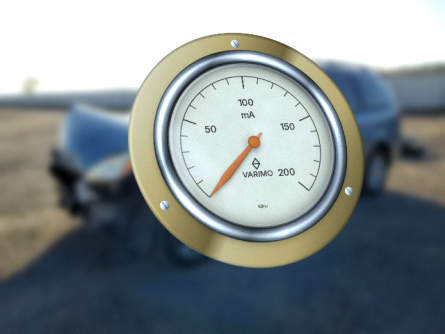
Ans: 0 (mA)
